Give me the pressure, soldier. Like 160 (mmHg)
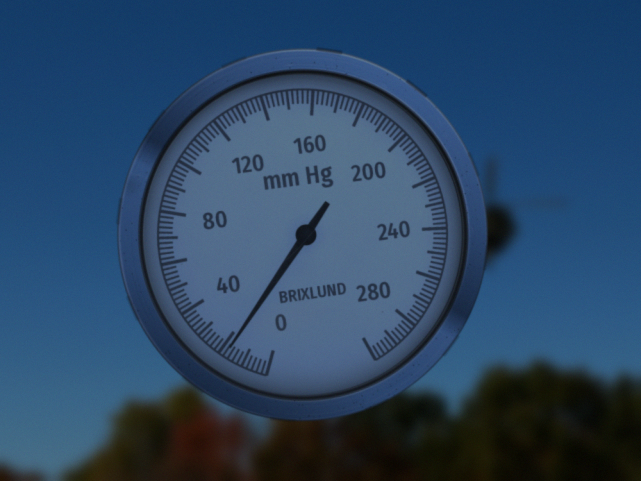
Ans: 18 (mmHg)
